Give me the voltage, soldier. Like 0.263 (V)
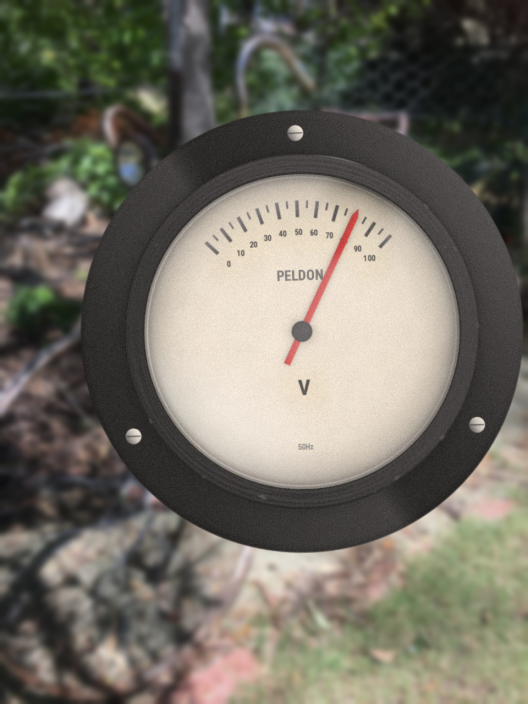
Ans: 80 (V)
